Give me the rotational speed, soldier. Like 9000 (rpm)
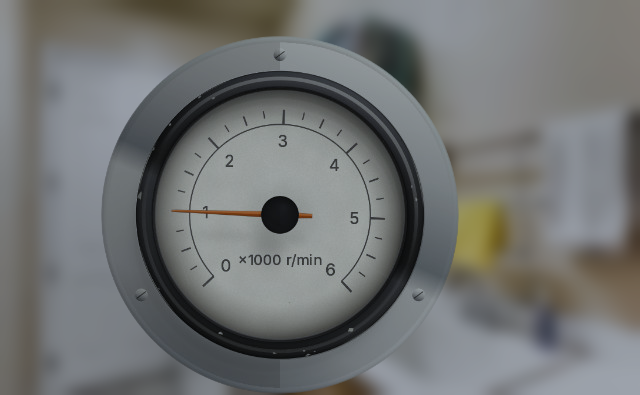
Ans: 1000 (rpm)
